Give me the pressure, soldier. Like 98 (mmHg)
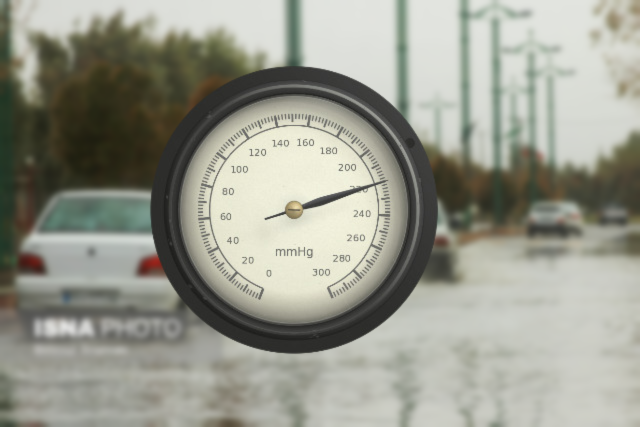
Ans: 220 (mmHg)
